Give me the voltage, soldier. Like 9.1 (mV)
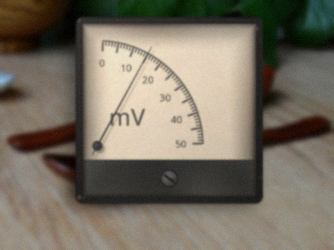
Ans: 15 (mV)
